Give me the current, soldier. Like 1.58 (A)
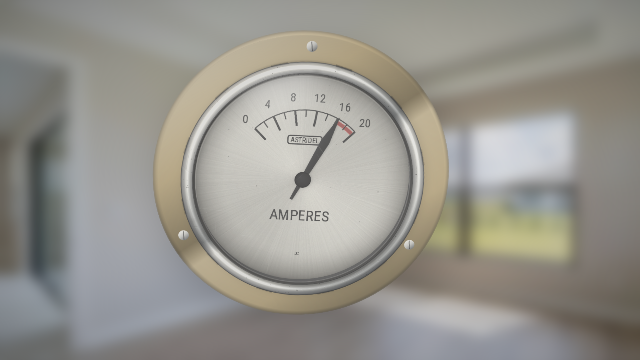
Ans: 16 (A)
